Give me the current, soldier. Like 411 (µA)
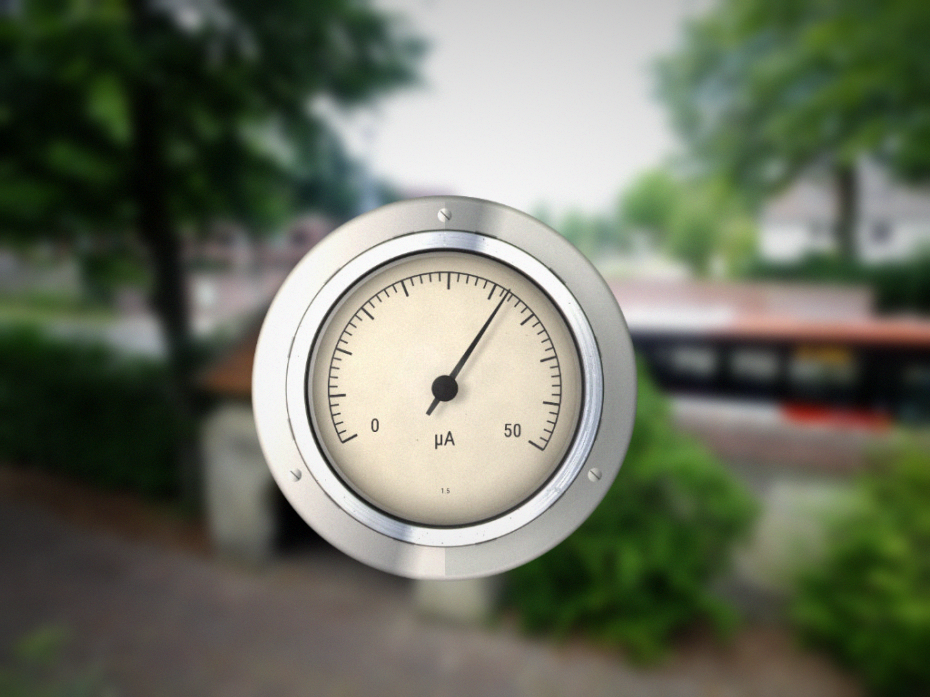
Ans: 31.5 (µA)
